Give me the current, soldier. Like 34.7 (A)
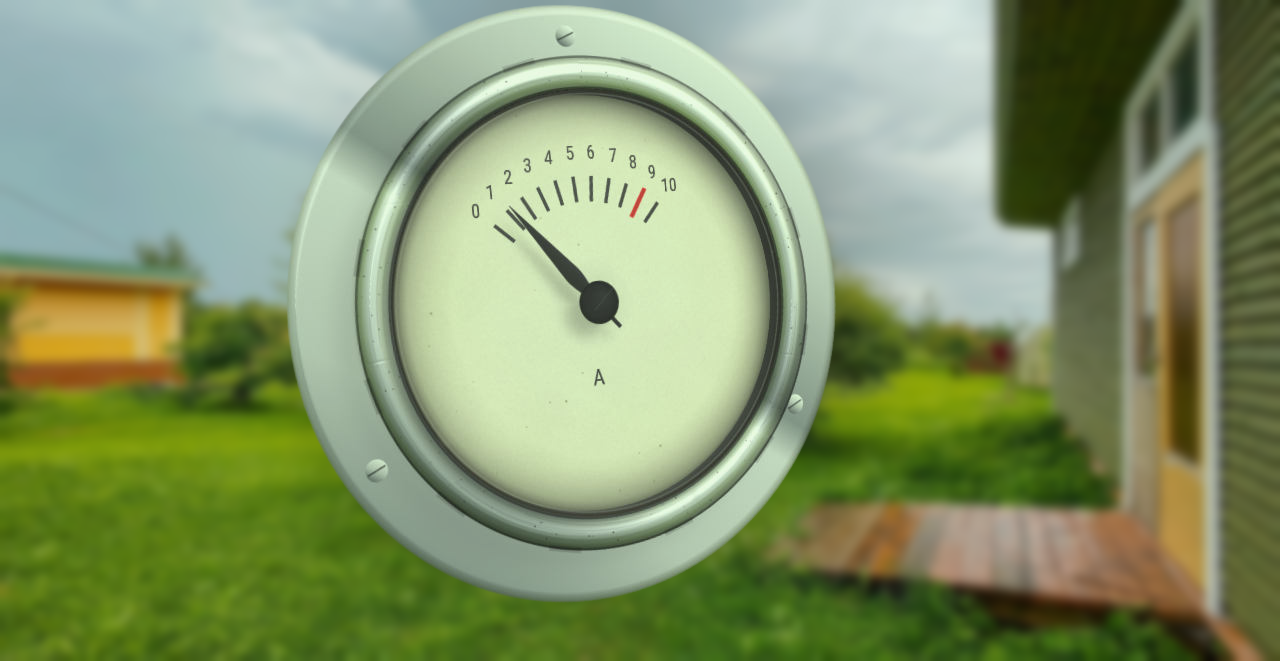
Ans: 1 (A)
